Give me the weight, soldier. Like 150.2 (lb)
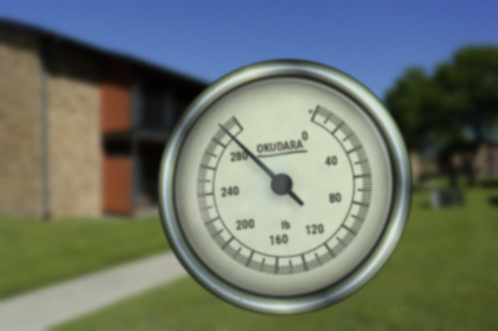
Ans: 290 (lb)
